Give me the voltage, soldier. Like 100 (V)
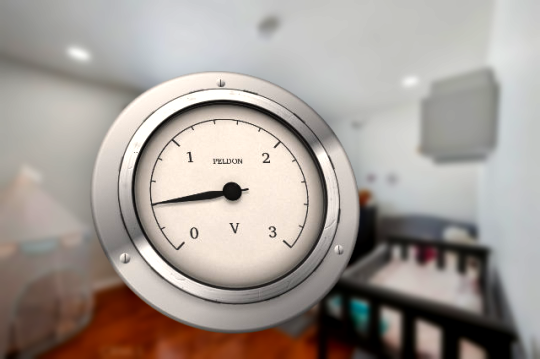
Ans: 0.4 (V)
